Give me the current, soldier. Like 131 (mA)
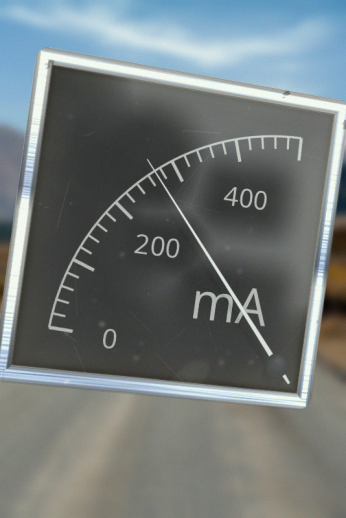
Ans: 270 (mA)
